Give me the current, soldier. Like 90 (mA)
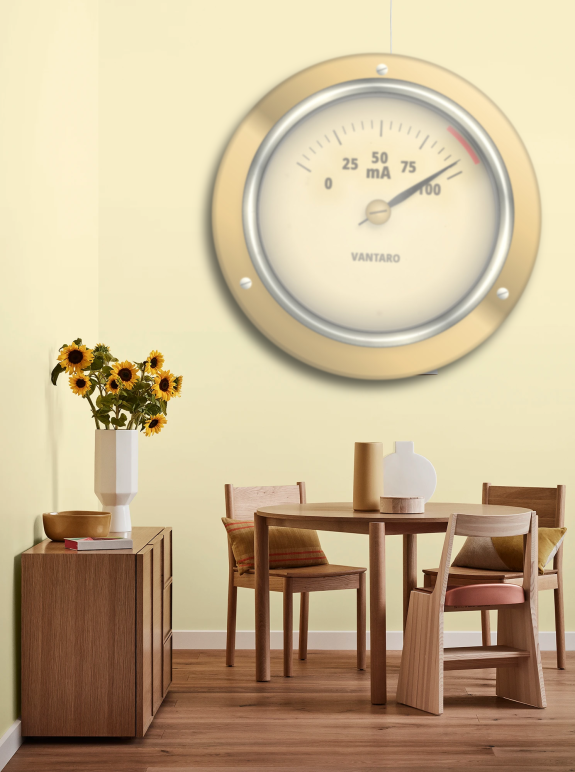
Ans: 95 (mA)
